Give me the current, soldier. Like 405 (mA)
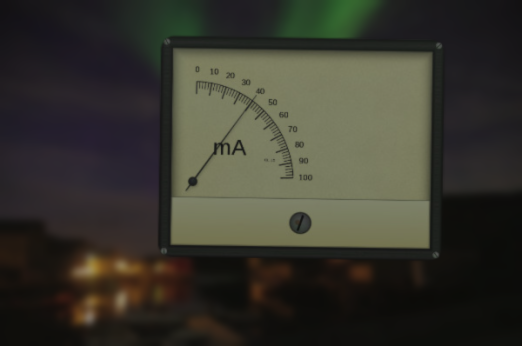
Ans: 40 (mA)
